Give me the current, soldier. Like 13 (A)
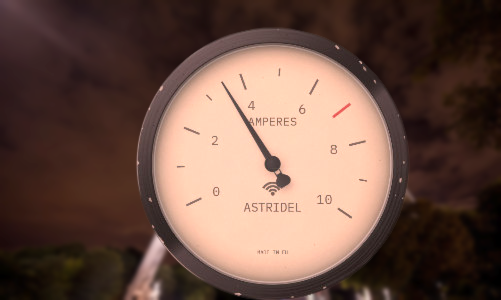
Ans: 3.5 (A)
